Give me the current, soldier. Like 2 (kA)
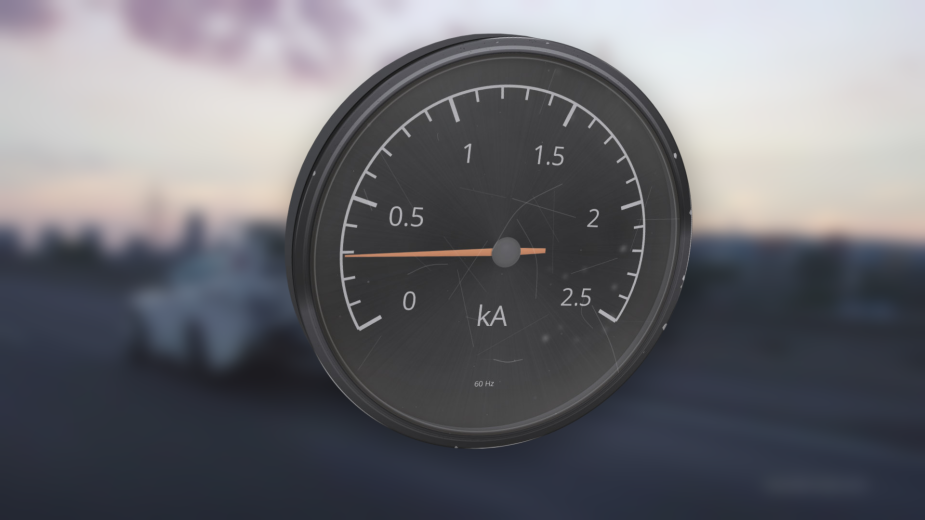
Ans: 0.3 (kA)
